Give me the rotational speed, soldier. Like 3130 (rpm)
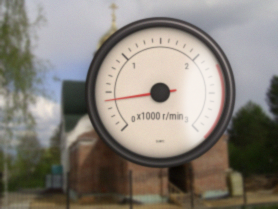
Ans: 400 (rpm)
